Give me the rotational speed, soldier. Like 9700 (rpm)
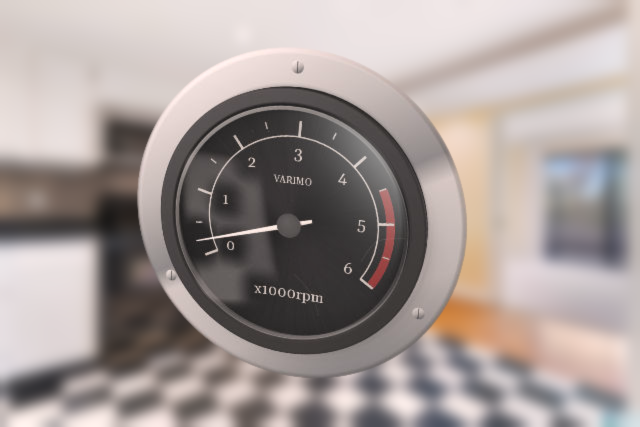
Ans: 250 (rpm)
